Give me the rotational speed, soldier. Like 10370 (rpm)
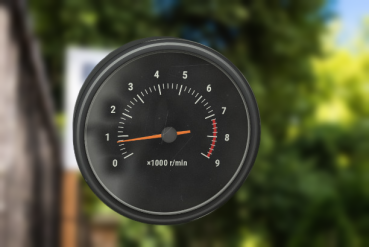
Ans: 800 (rpm)
